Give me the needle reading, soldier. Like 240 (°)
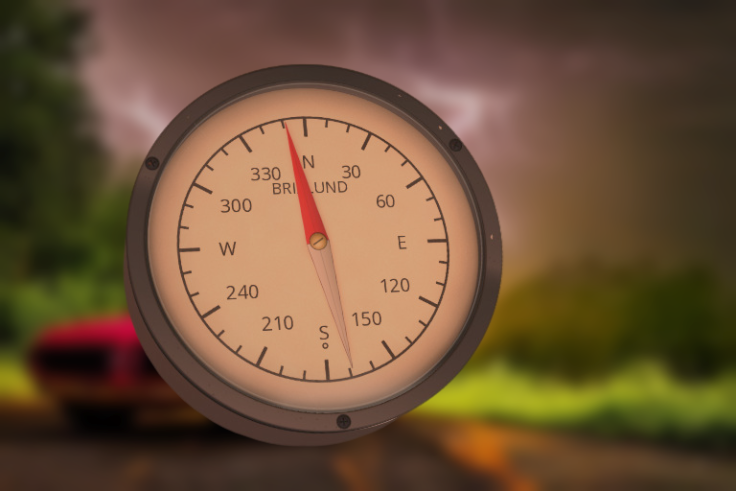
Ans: 350 (°)
